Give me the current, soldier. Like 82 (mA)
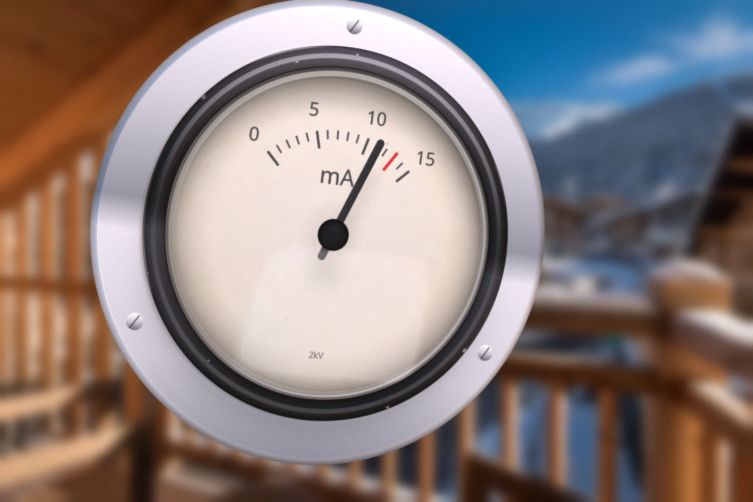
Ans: 11 (mA)
